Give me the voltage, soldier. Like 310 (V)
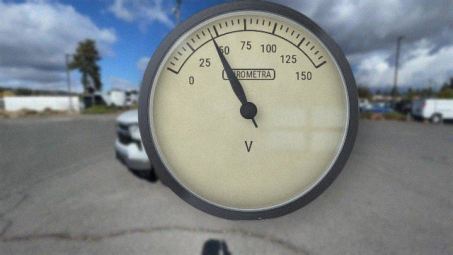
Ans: 45 (V)
